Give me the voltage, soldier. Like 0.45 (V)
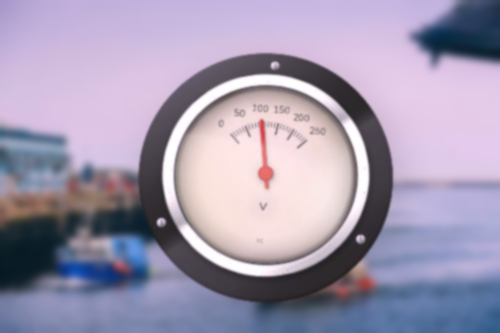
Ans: 100 (V)
